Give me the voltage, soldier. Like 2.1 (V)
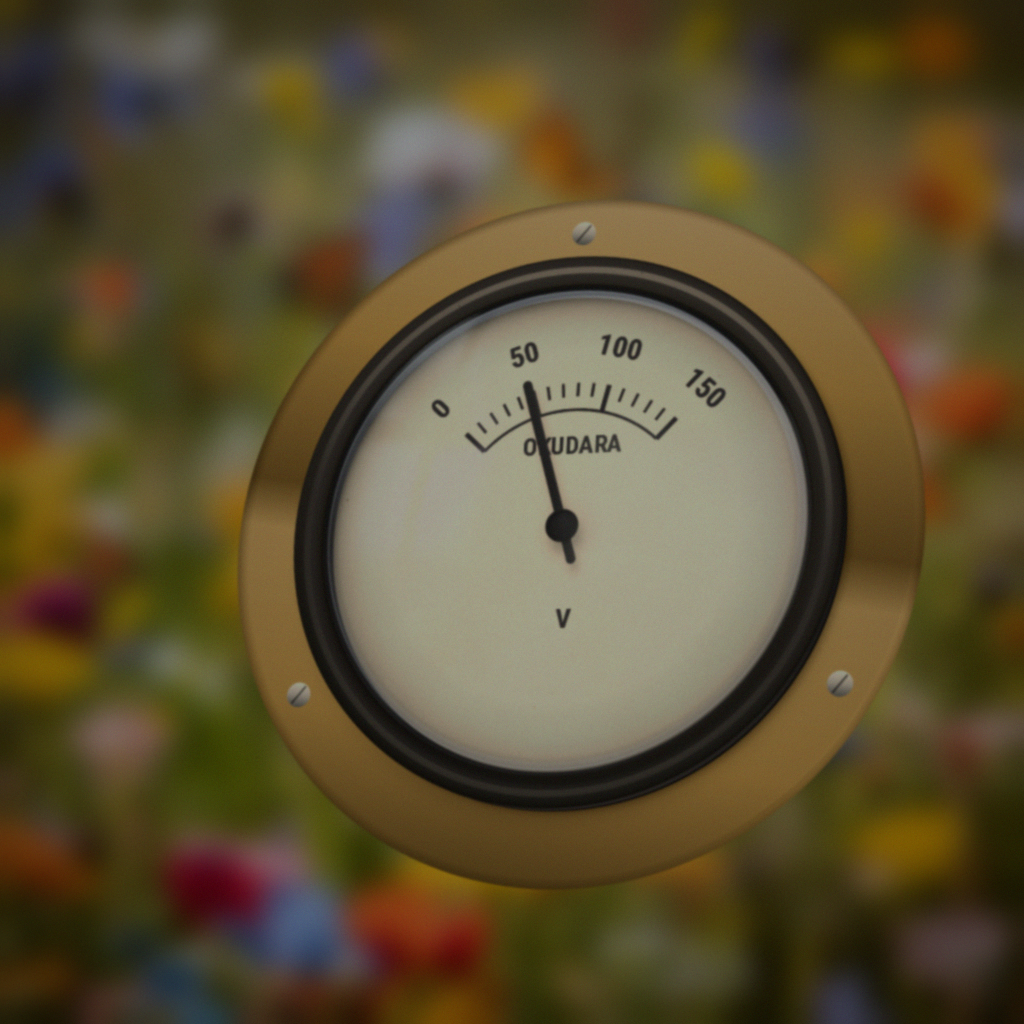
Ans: 50 (V)
